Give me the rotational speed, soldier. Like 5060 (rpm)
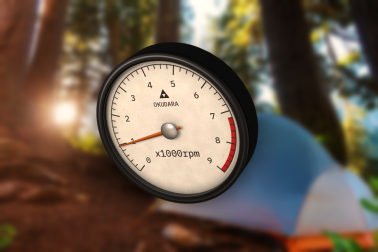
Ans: 1000 (rpm)
